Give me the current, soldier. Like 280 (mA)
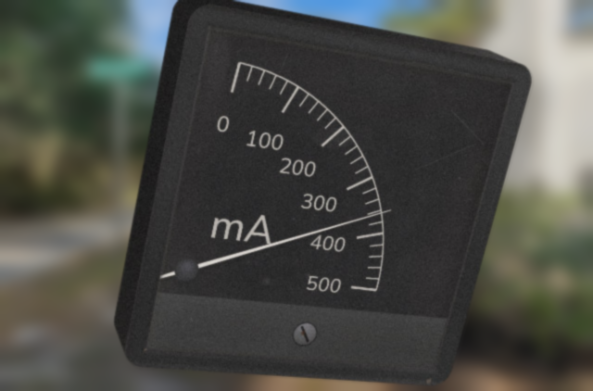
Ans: 360 (mA)
